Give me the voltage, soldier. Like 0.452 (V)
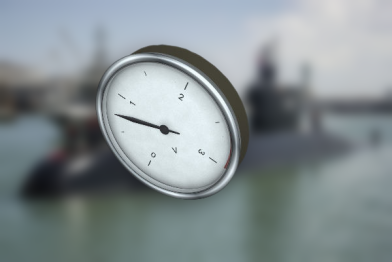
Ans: 0.75 (V)
